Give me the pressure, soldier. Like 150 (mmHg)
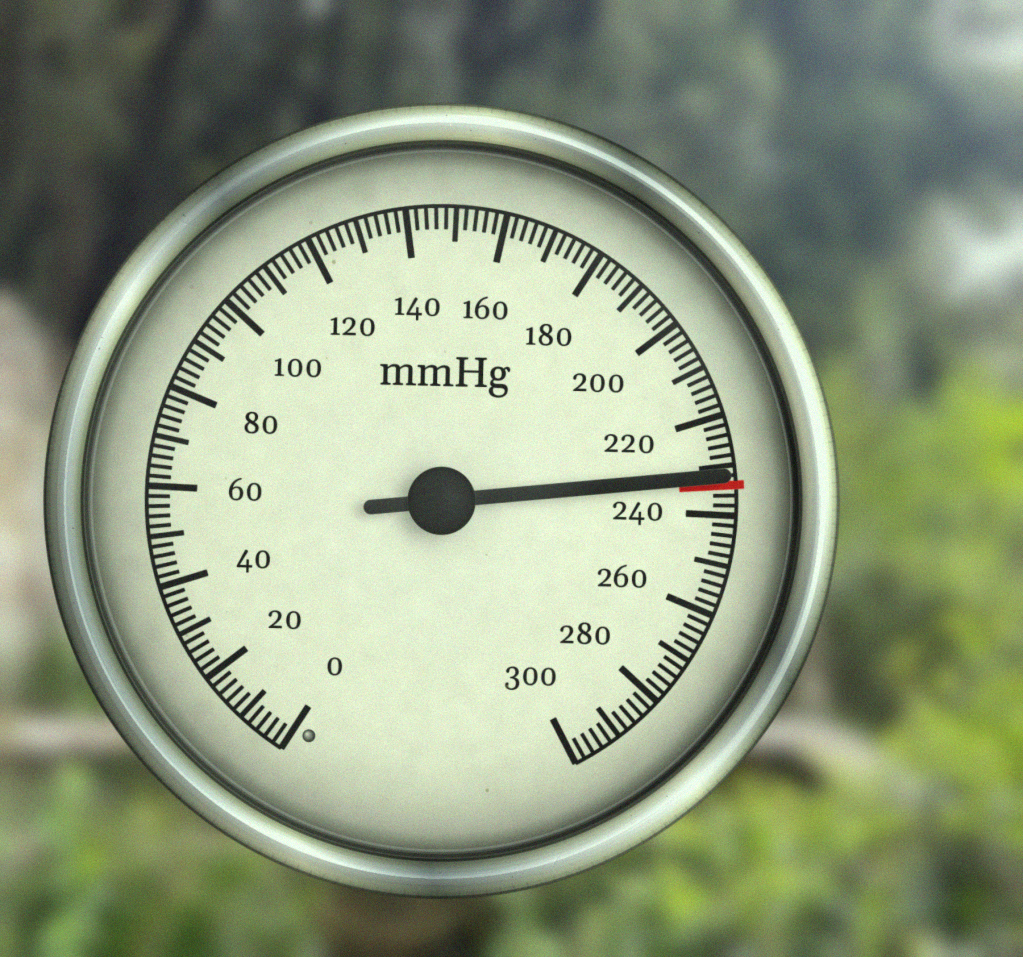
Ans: 232 (mmHg)
